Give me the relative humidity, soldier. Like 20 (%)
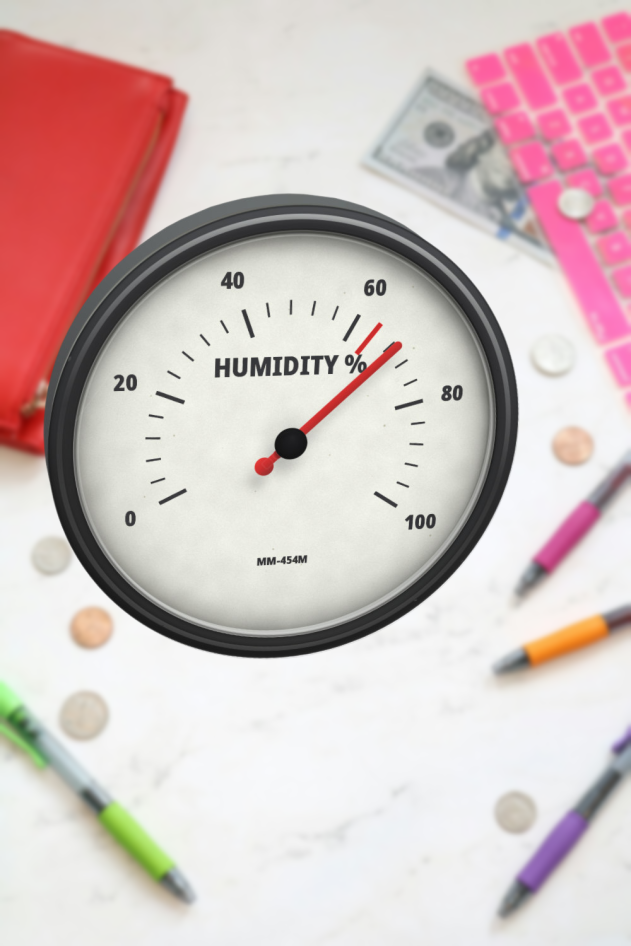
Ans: 68 (%)
